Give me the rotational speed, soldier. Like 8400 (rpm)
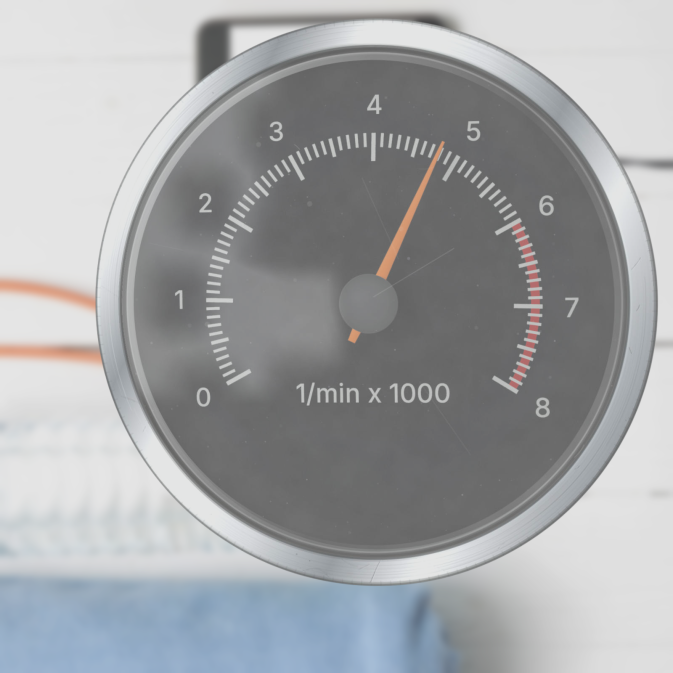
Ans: 4800 (rpm)
